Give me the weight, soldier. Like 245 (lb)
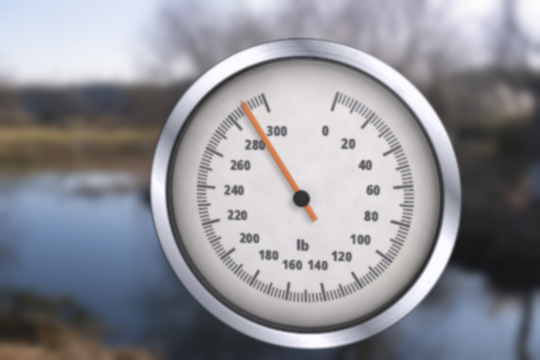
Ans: 290 (lb)
